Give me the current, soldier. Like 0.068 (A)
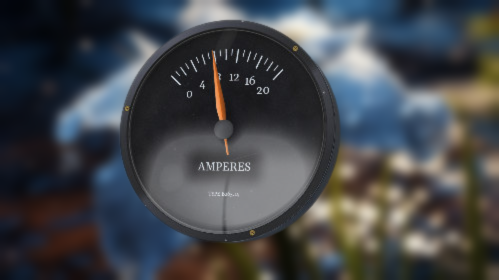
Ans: 8 (A)
